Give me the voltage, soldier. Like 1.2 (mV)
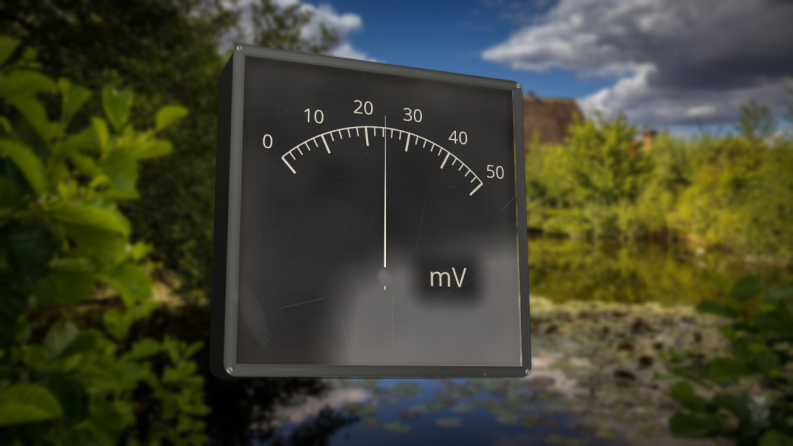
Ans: 24 (mV)
